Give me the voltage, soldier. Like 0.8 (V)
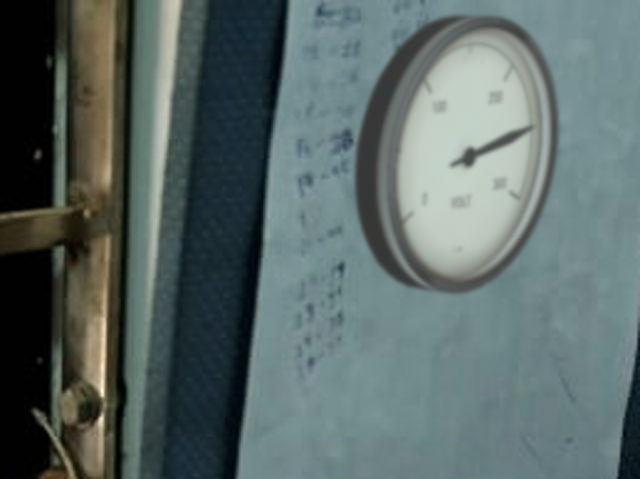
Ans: 250 (V)
